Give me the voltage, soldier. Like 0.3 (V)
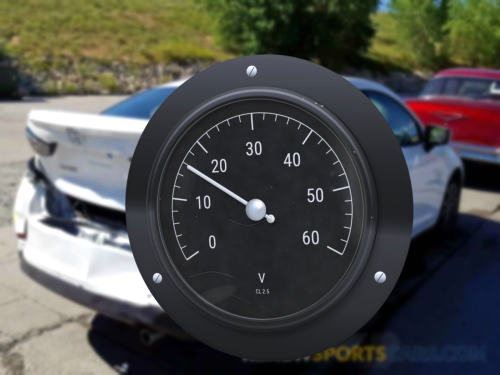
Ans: 16 (V)
